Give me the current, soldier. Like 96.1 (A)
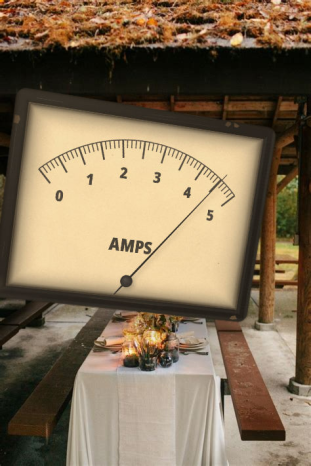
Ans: 4.5 (A)
